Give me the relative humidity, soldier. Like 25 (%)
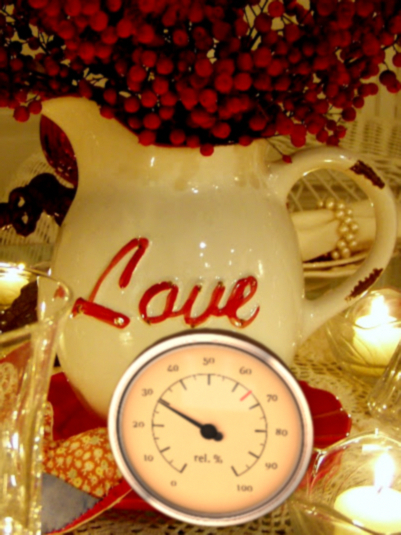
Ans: 30 (%)
